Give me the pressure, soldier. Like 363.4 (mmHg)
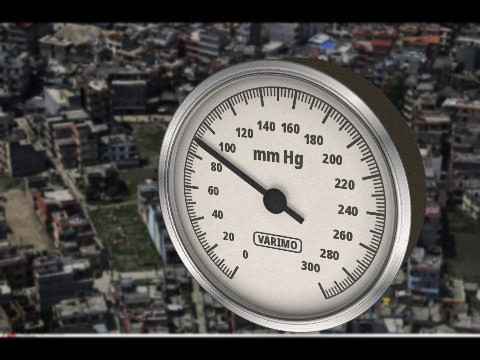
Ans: 90 (mmHg)
